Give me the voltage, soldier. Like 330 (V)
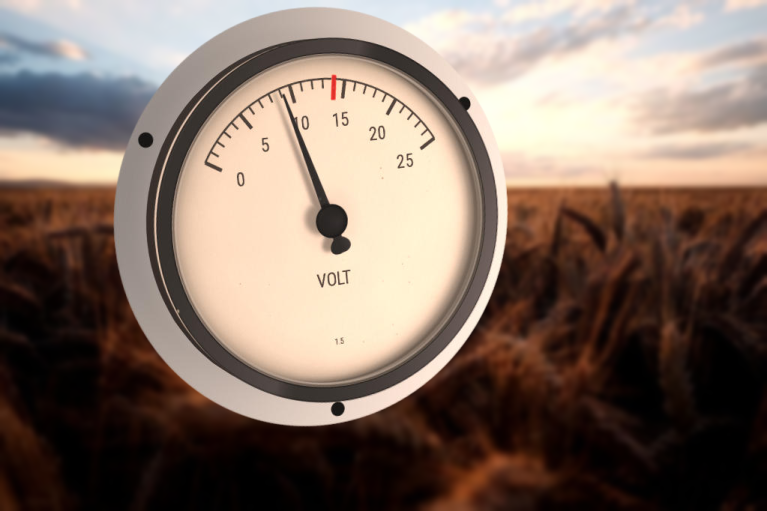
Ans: 9 (V)
